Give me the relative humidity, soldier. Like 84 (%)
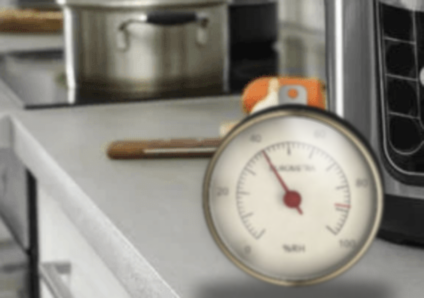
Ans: 40 (%)
